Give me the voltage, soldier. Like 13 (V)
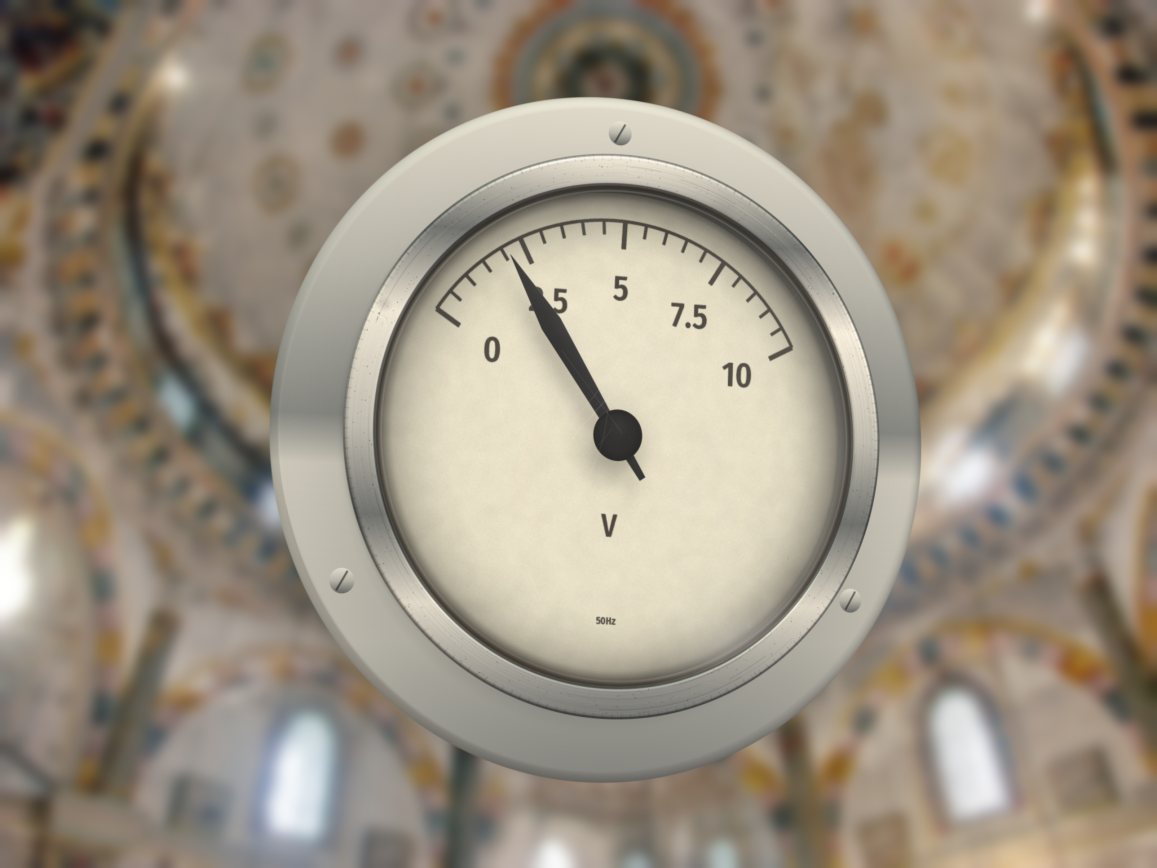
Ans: 2 (V)
